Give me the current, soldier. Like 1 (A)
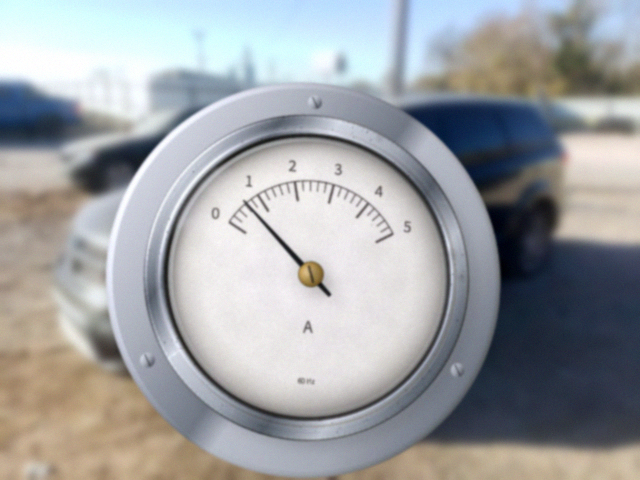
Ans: 0.6 (A)
